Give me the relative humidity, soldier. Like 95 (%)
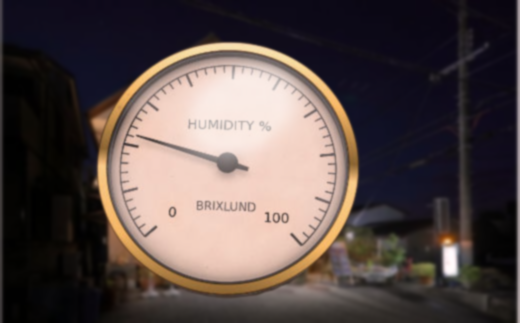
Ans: 22 (%)
